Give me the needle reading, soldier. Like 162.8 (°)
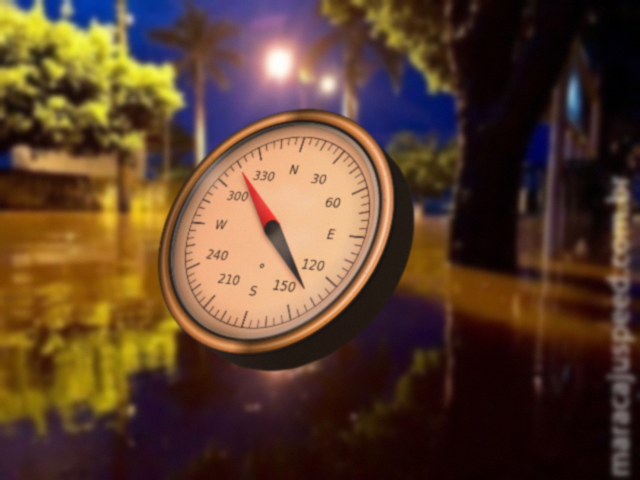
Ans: 315 (°)
